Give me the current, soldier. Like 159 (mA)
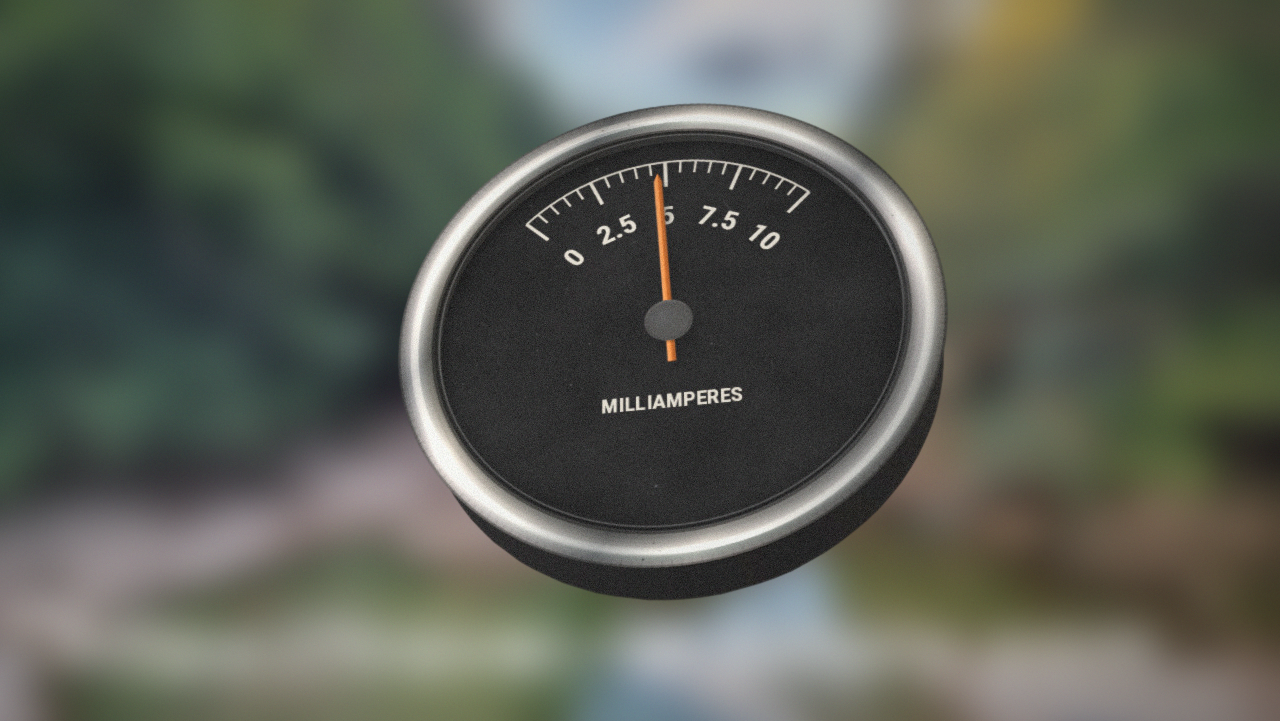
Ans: 4.75 (mA)
